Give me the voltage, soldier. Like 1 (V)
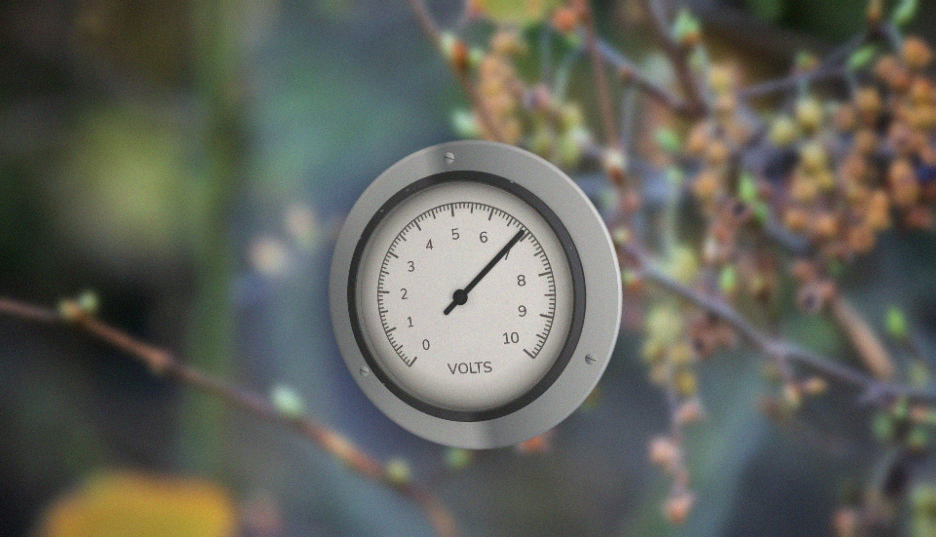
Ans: 6.9 (V)
